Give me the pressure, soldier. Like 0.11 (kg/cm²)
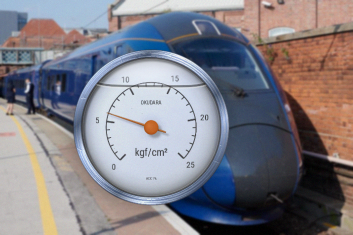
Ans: 6 (kg/cm²)
